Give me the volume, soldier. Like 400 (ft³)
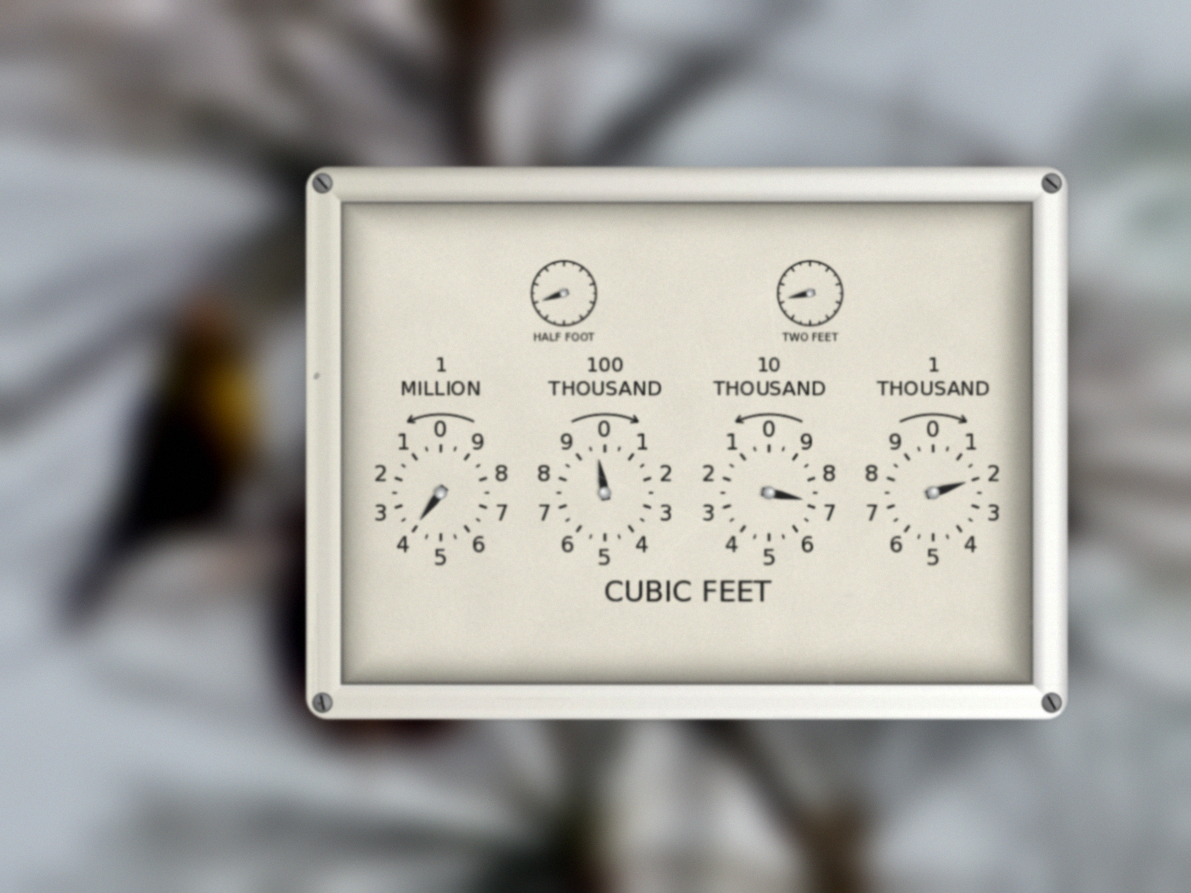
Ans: 397200 (ft³)
